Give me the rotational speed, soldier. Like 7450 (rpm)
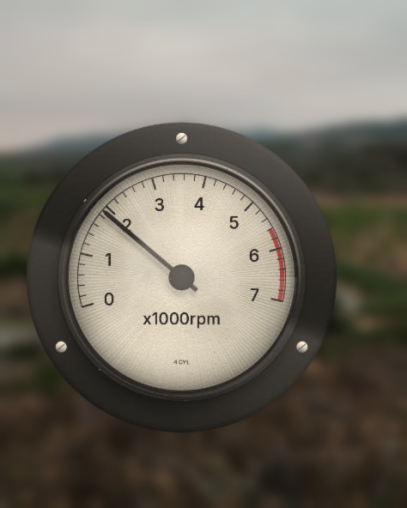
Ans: 1900 (rpm)
